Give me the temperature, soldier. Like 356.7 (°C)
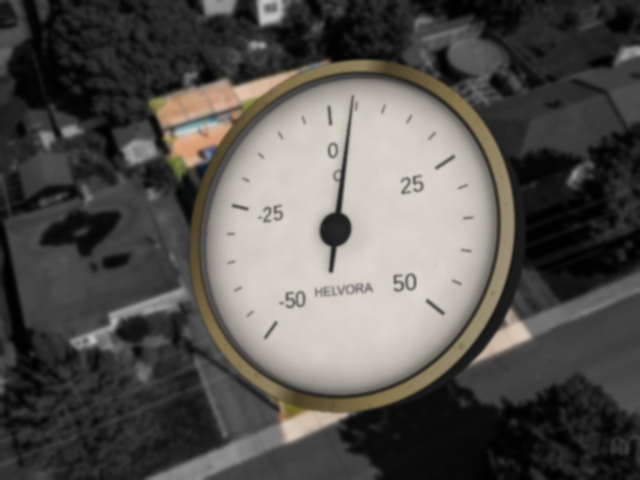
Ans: 5 (°C)
